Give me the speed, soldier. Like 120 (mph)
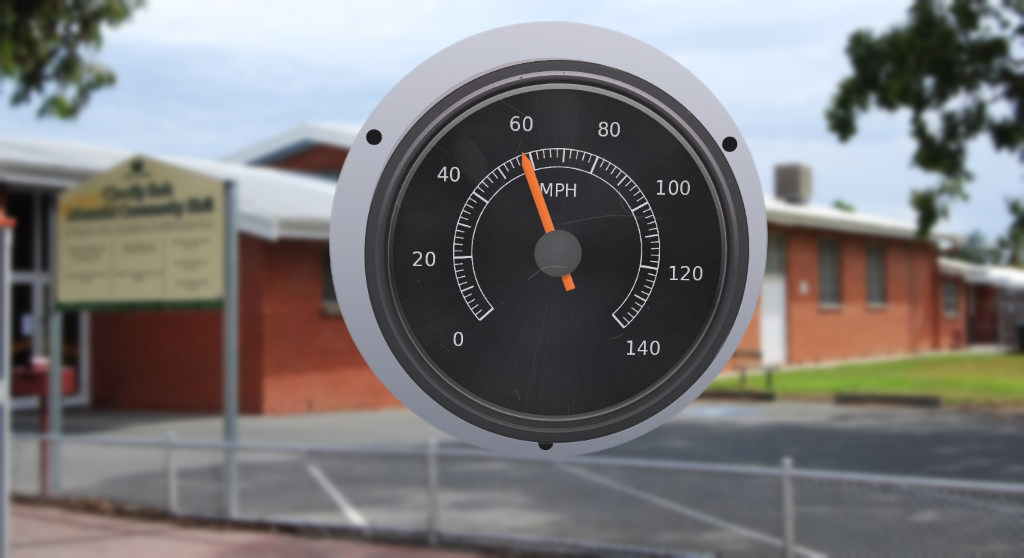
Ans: 58 (mph)
